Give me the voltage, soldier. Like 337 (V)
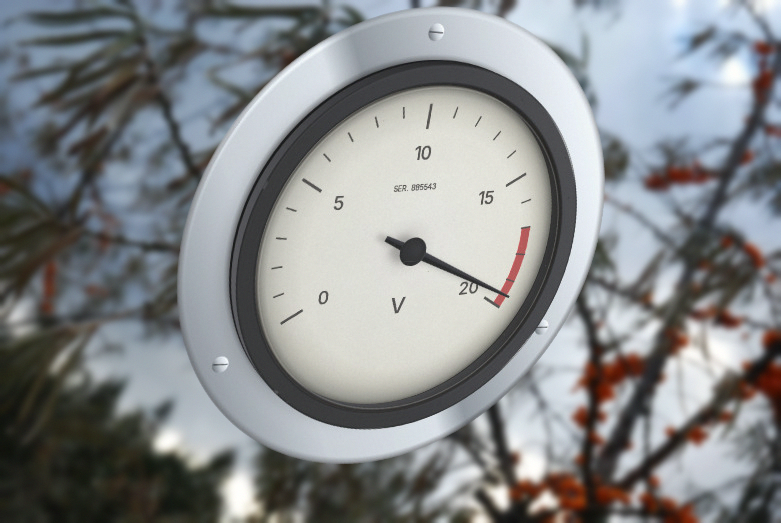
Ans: 19.5 (V)
